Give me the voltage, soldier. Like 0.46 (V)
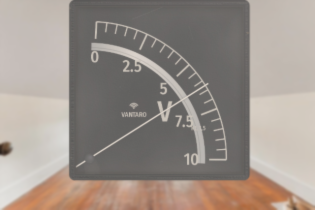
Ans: 6.25 (V)
